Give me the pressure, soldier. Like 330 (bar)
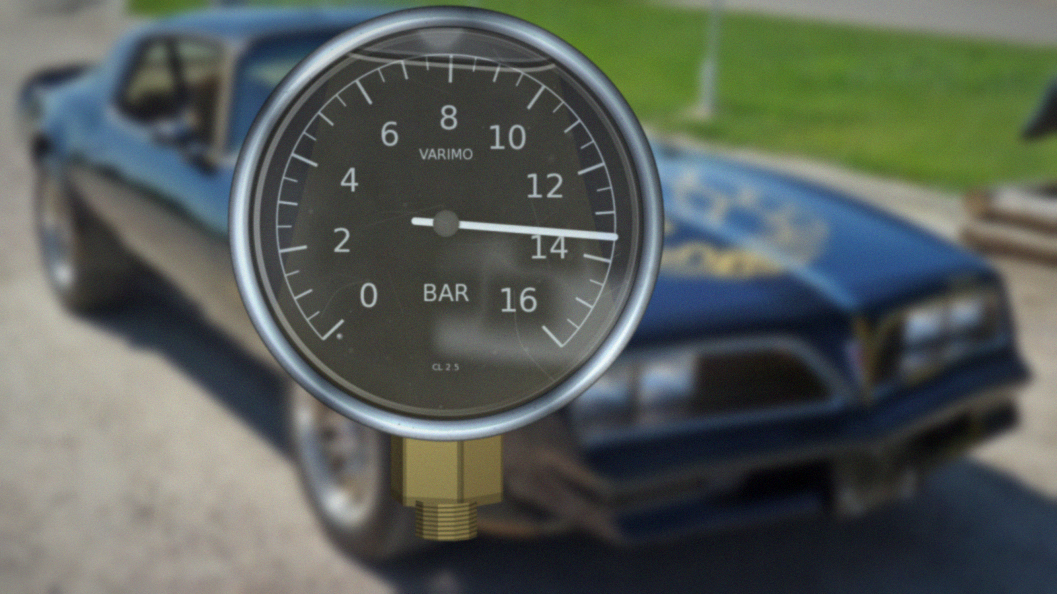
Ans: 13.5 (bar)
